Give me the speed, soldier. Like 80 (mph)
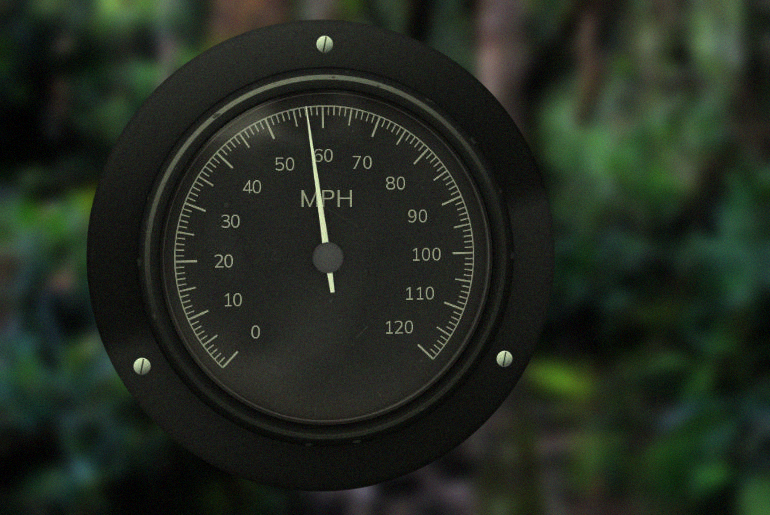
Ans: 57 (mph)
